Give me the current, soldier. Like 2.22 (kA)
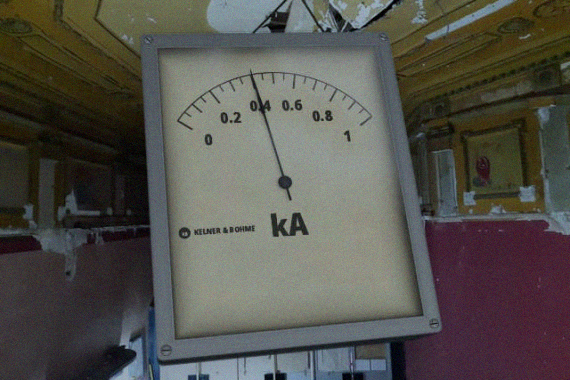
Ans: 0.4 (kA)
